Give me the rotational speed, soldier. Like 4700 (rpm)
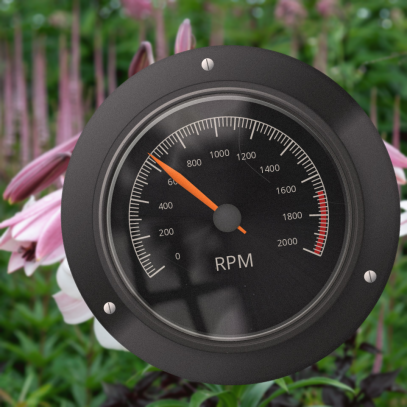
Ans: 640 (rpm)
